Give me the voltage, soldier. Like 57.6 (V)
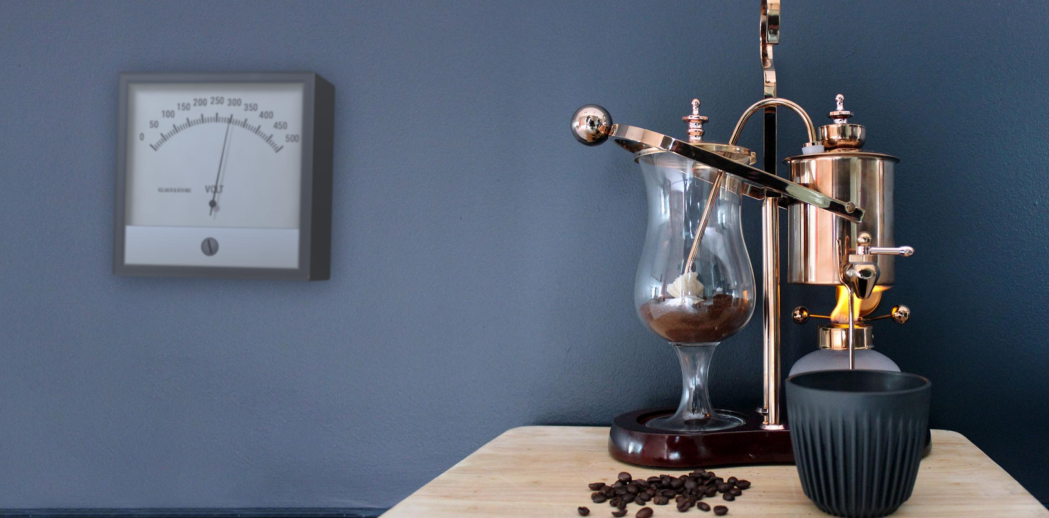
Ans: 300 (V)
